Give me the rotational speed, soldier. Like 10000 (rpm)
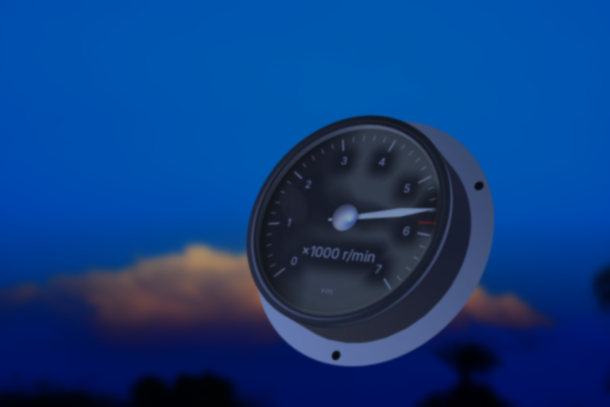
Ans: 5600 (rpm)
